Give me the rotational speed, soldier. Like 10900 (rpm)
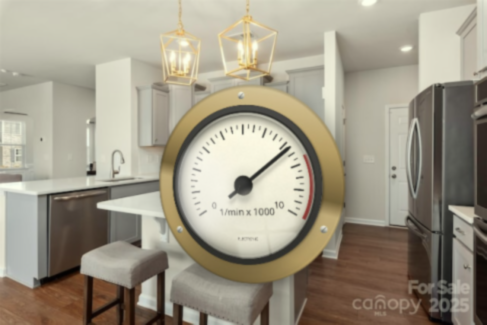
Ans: 7250 (rpm)
